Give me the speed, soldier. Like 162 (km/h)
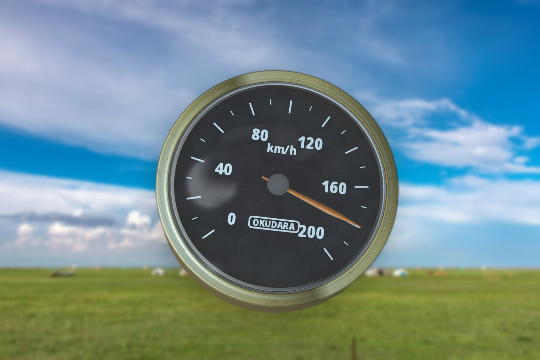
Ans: 180 (km/h)
